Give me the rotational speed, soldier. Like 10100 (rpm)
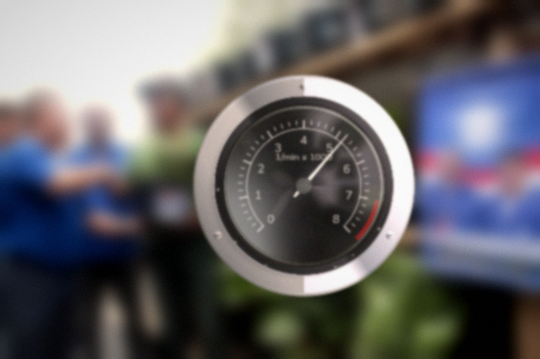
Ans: 5200 (rpm)
